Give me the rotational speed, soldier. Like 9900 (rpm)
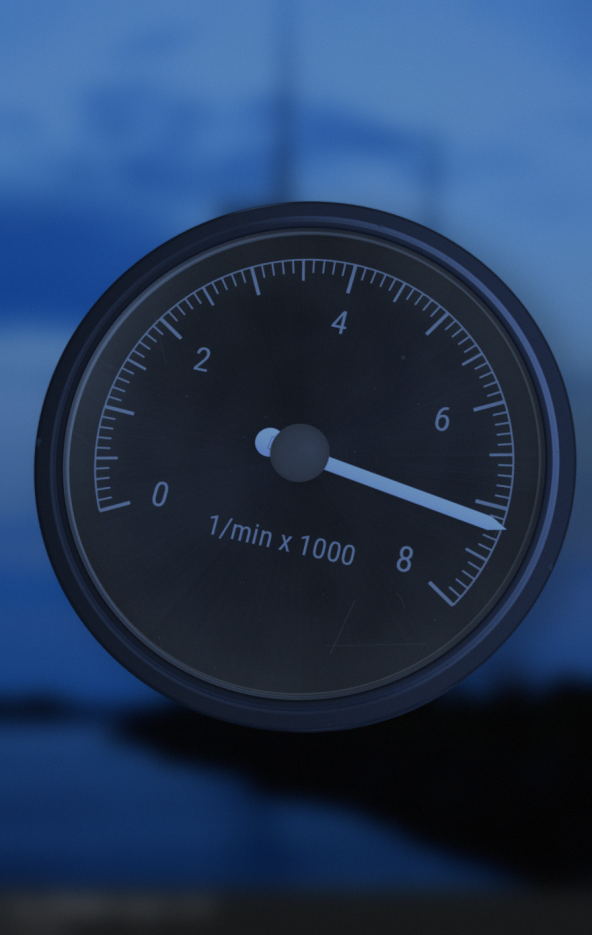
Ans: 7200 (rpm)
